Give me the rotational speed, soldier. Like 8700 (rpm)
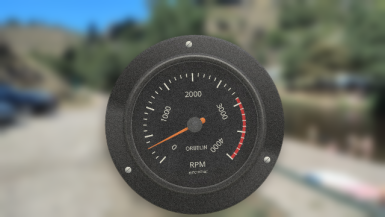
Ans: 300 (rpm)
